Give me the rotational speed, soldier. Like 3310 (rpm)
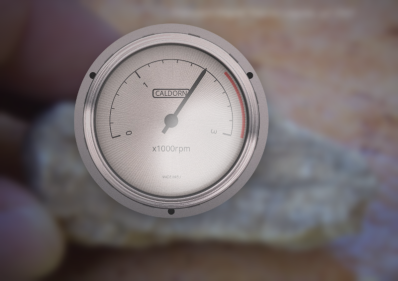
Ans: 2000 (rpm)
